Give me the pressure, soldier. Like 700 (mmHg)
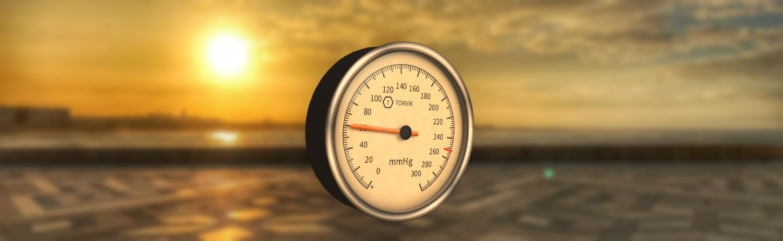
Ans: 60 (mmHg)
